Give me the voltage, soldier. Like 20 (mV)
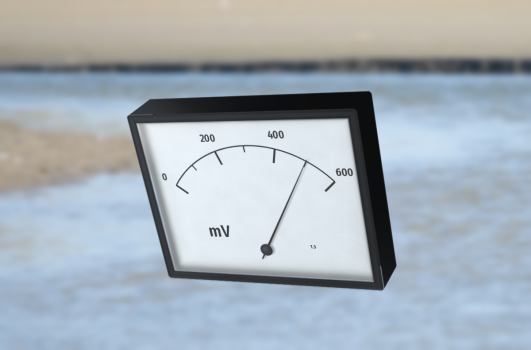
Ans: 500 (mV)
